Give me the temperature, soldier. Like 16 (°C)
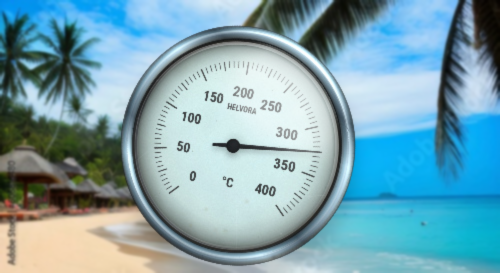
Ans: 325 (°C)
